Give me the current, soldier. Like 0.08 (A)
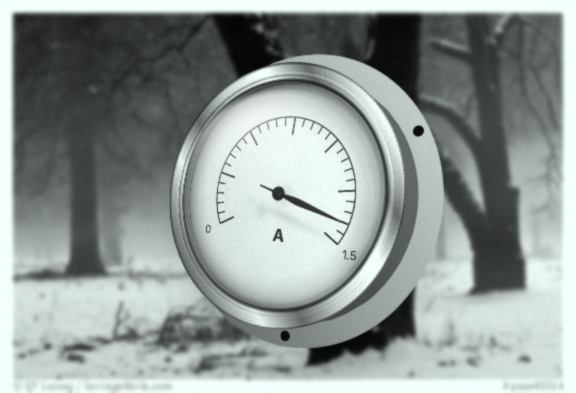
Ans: 1.4 (A)
